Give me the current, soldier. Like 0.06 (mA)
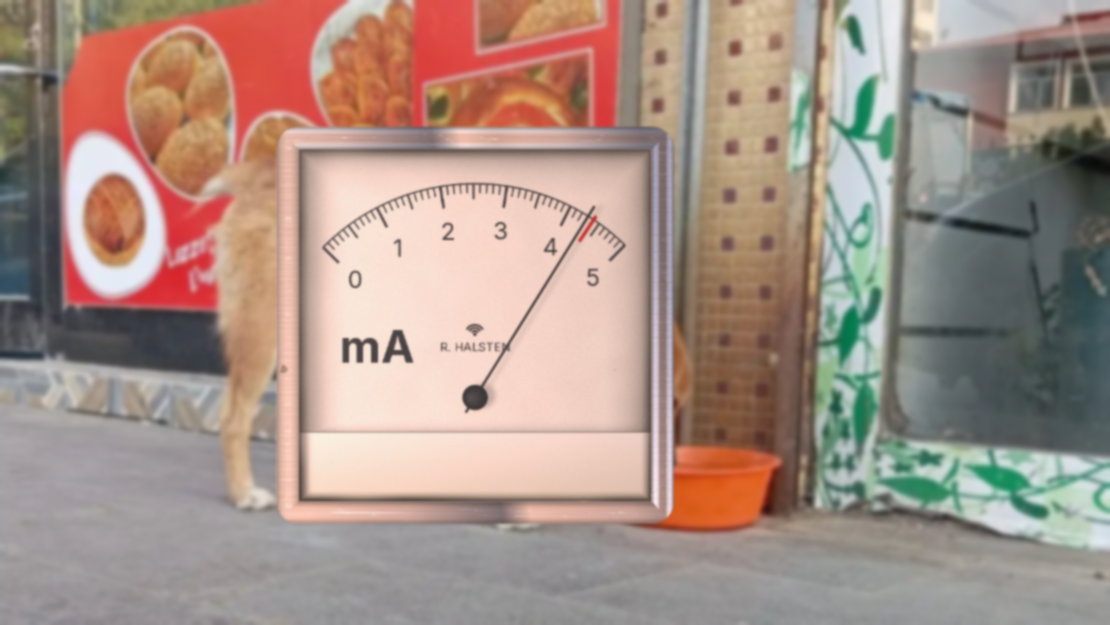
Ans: 4.3 (mA)
